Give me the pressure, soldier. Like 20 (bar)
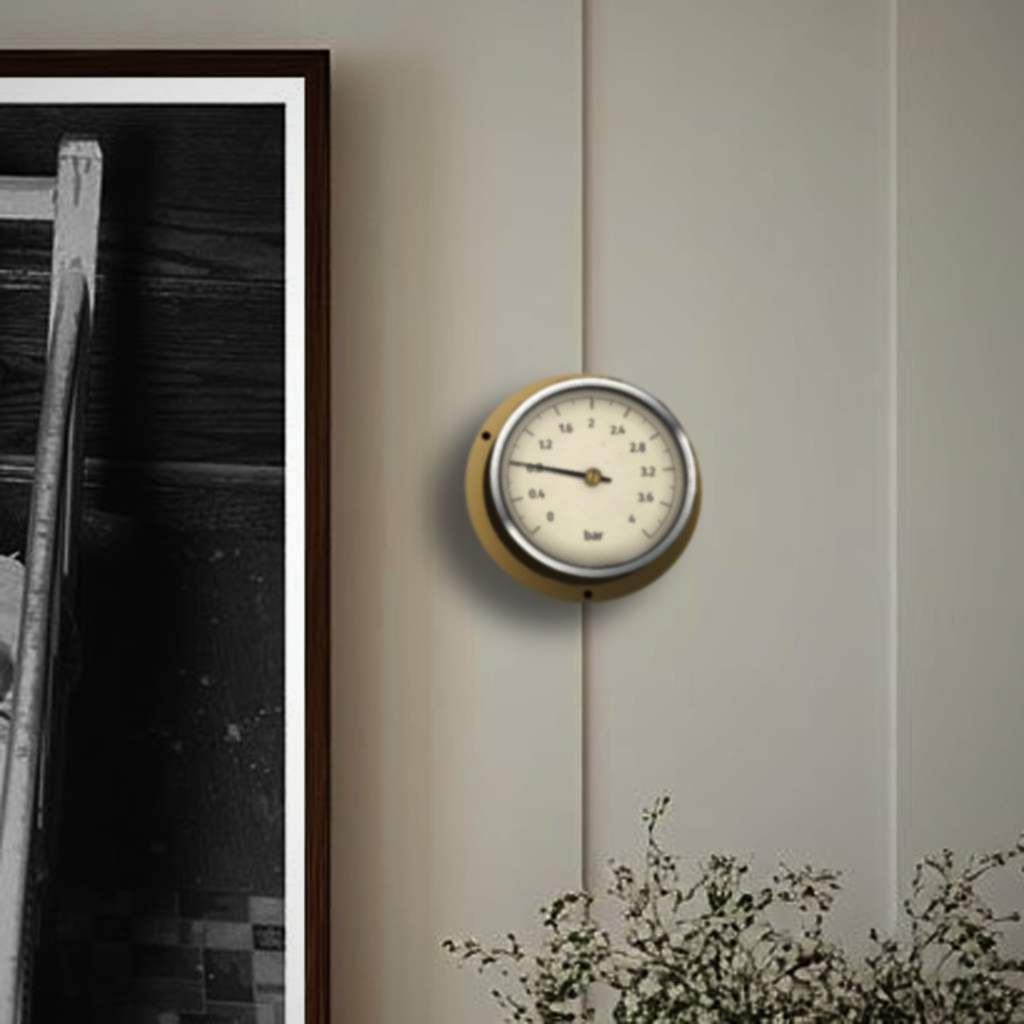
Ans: 0.8 (bar)
